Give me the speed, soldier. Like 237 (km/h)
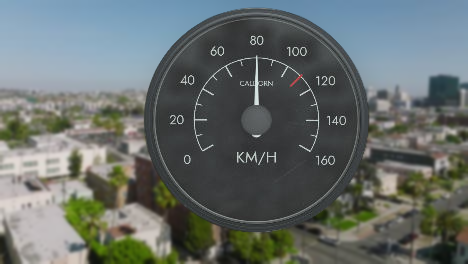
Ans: 80 (km/h)
